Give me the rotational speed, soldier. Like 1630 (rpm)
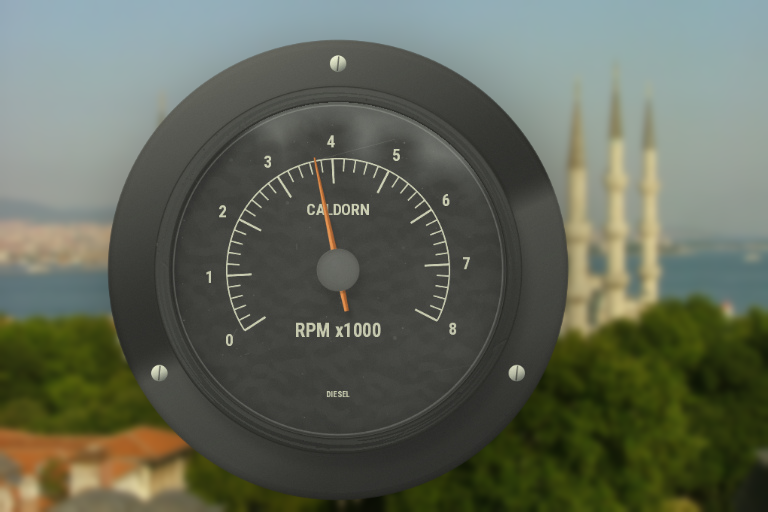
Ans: 3700 (rpm)
